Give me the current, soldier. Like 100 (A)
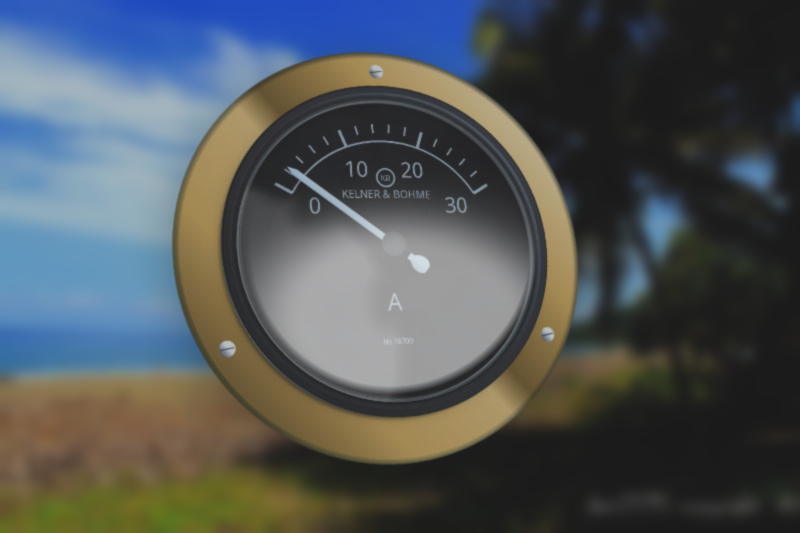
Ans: 2 (A)
